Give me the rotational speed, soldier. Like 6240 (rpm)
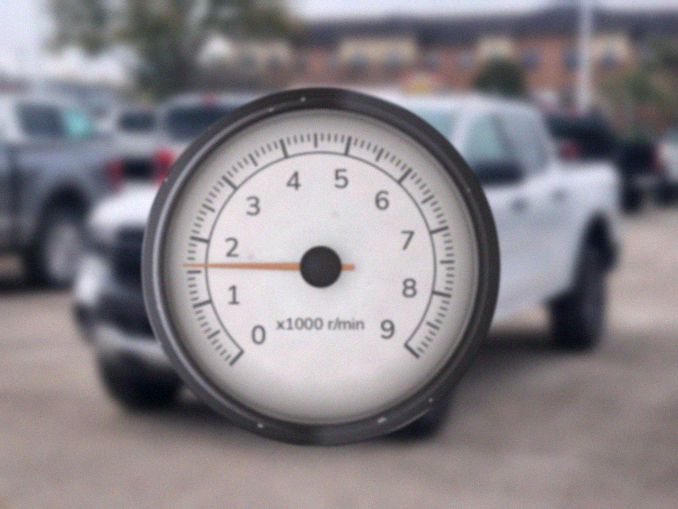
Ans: 1600 (rpm)
